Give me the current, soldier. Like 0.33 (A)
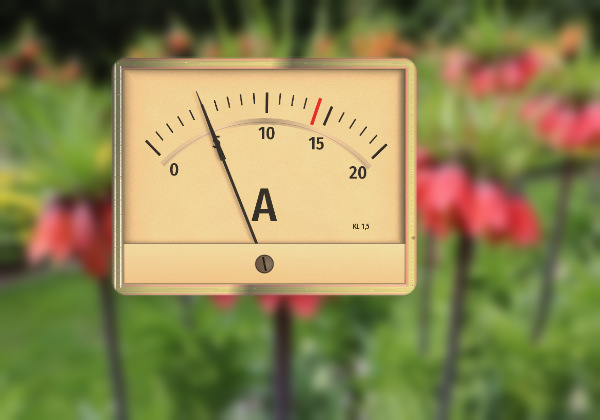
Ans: 5 (A)
